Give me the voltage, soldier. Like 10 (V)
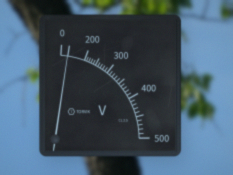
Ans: 100 (V)
